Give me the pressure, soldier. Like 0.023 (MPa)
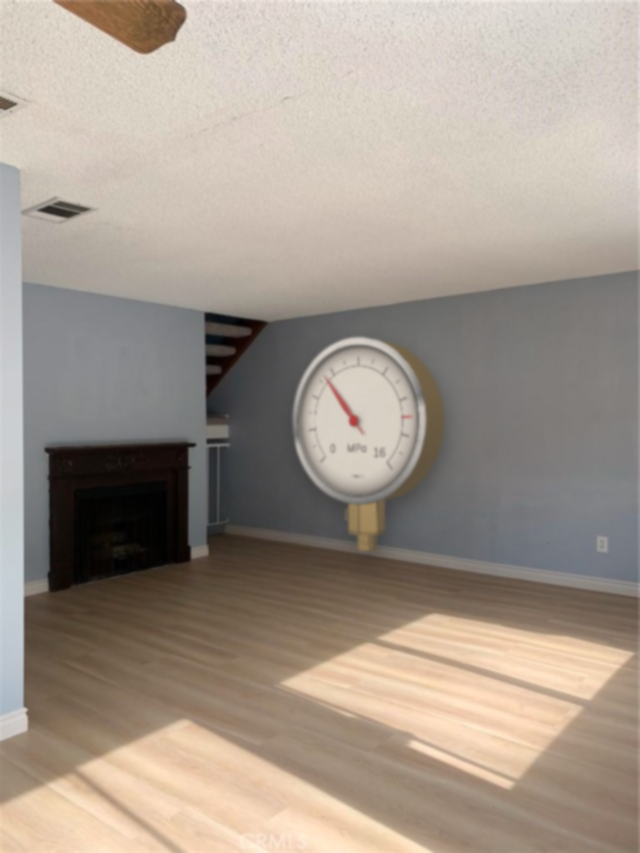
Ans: 5.5 (MPa)
